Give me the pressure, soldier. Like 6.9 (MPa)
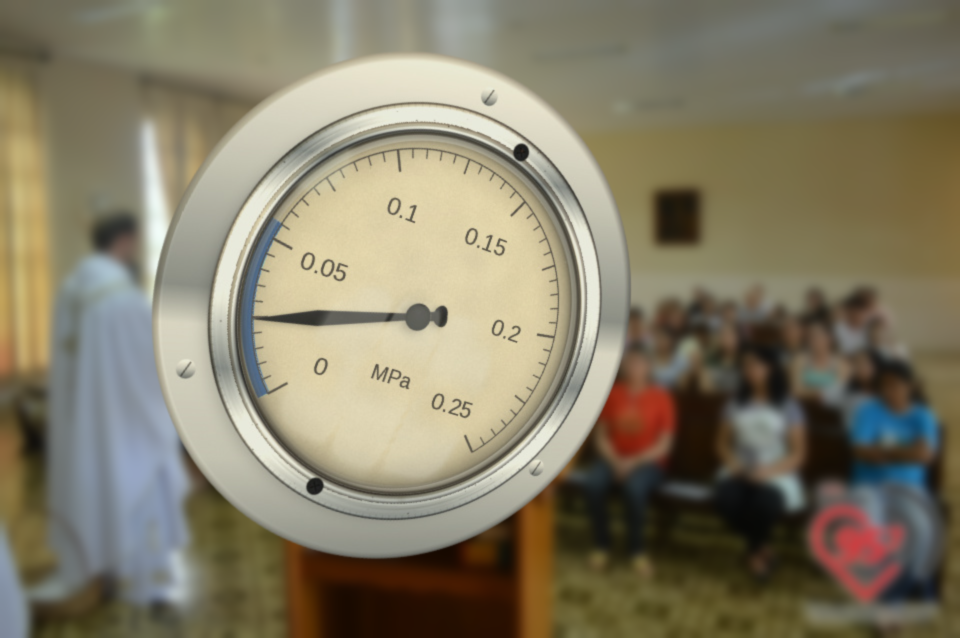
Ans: 0.025 (MPa)
